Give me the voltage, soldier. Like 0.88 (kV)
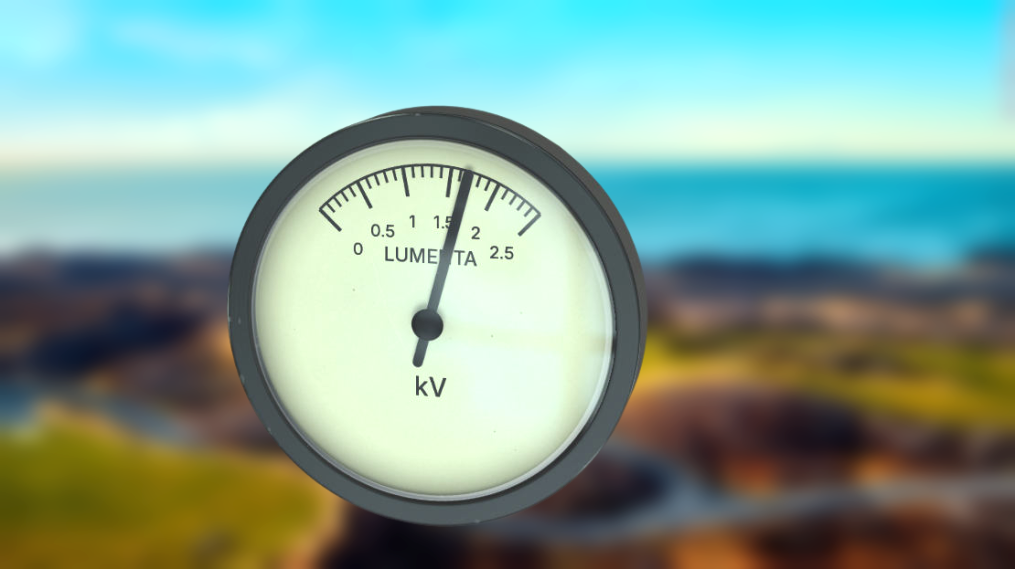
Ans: 1.7 (kV)
